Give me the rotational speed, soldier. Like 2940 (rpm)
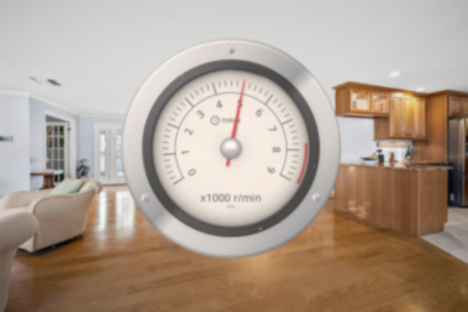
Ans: 5000 (rpm)
